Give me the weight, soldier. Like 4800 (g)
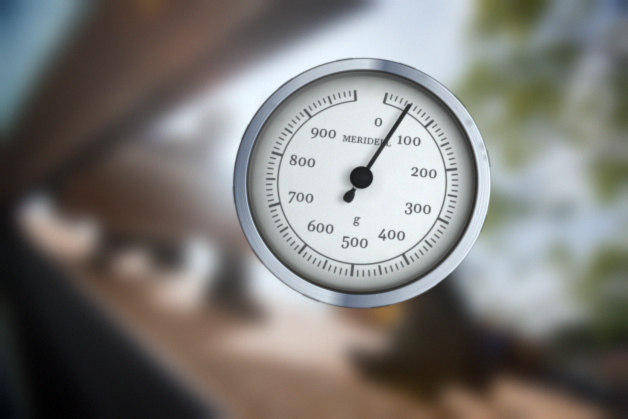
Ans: 50 (g)
